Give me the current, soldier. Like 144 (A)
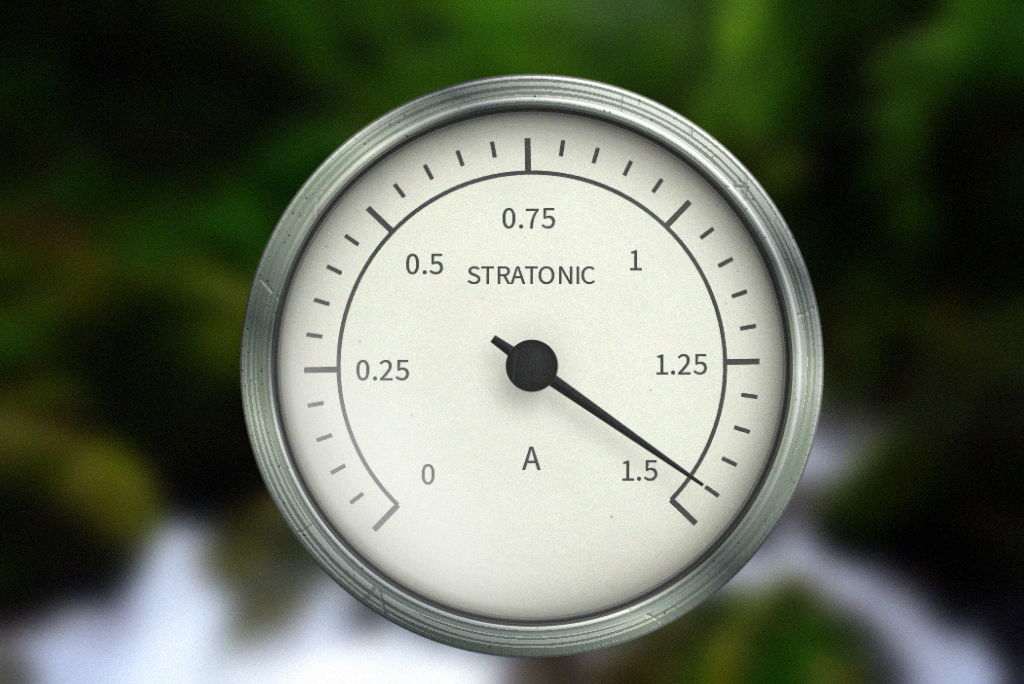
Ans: 1.45 (A)
